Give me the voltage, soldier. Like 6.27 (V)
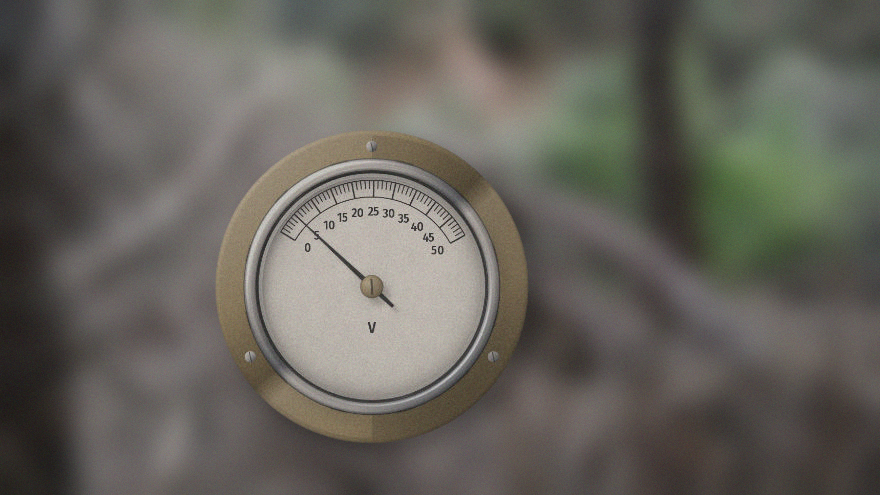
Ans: 5 (V)
